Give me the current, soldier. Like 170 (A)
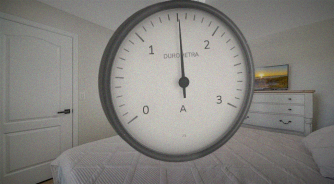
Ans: 1.5 (A)
